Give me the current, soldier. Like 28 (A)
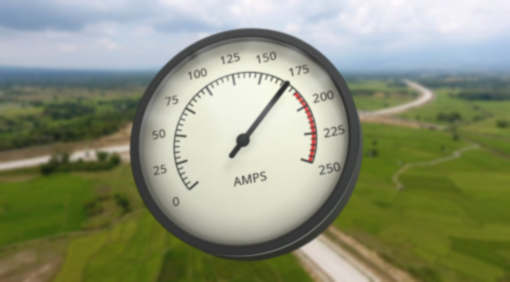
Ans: 175 (A)
